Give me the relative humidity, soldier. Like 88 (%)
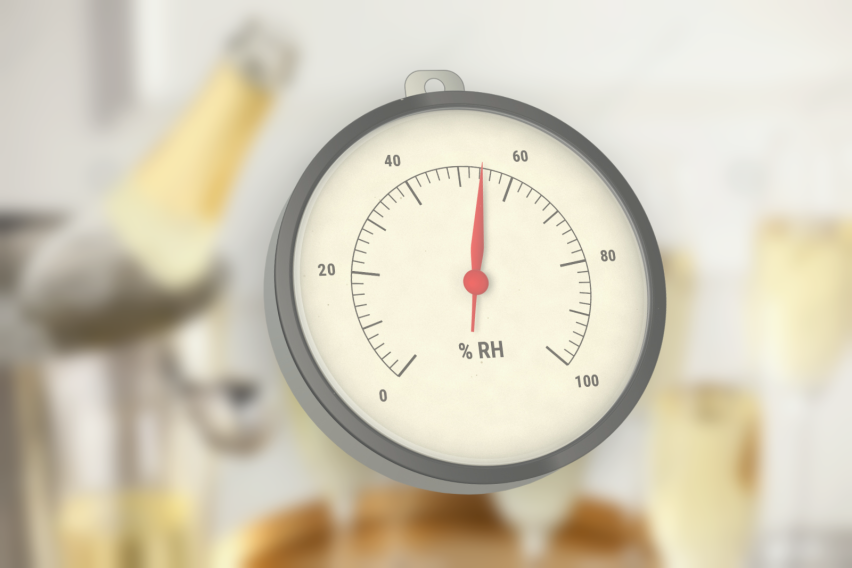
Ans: 54 (%)
